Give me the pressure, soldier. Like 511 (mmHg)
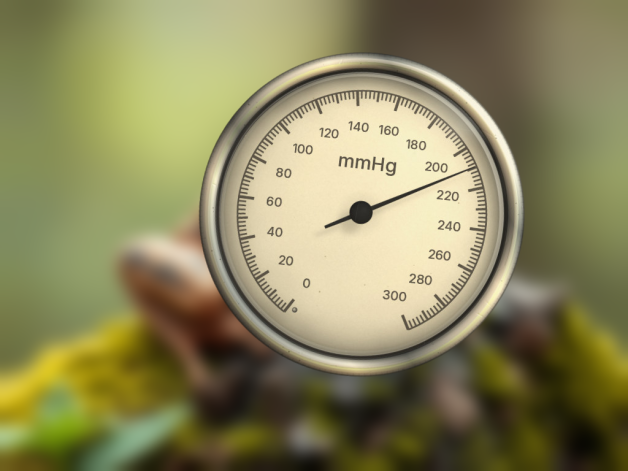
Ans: 210 (mmHg)
